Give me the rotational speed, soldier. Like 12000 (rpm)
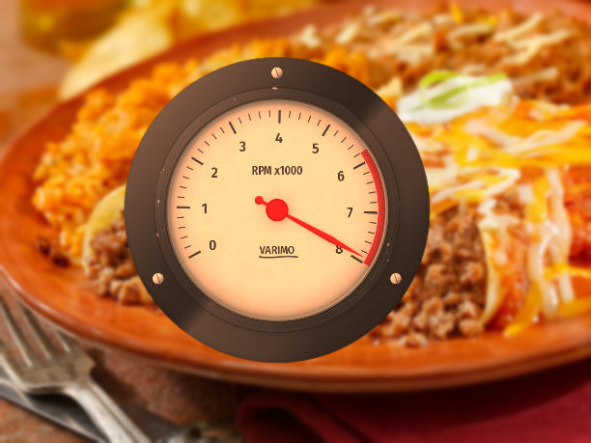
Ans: 7900 (rpm)
